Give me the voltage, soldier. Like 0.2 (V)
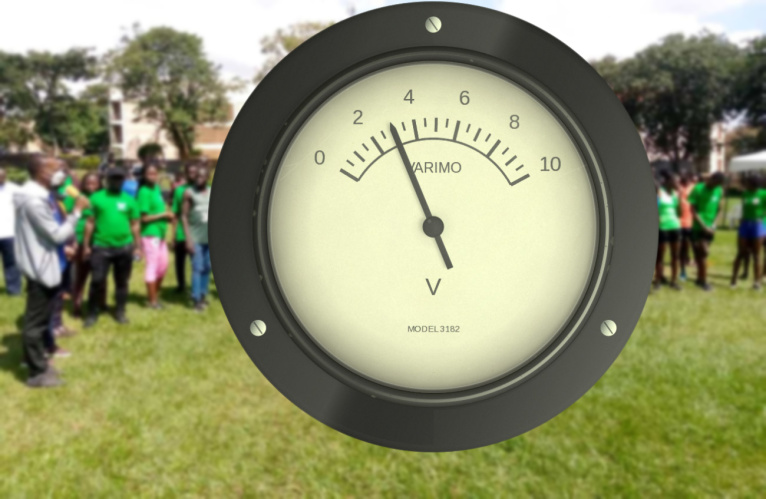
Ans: 3 (V)
